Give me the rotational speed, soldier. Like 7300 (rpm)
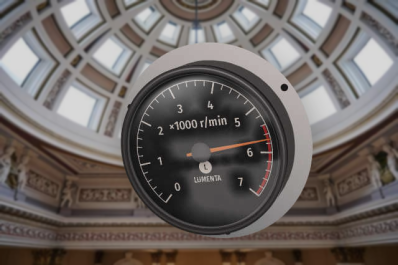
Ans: 5700 (rpm)
